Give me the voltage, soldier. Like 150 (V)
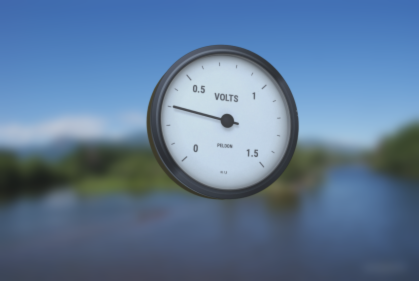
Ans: 0.3 (V)
